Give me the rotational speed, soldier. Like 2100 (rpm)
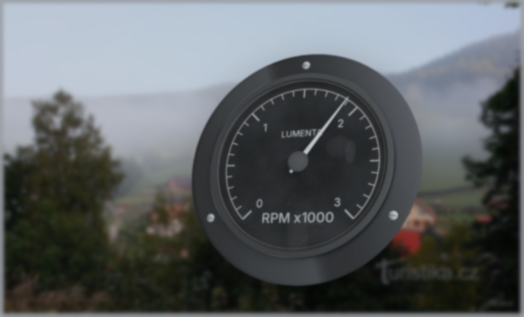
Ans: 1900 (rpm)
